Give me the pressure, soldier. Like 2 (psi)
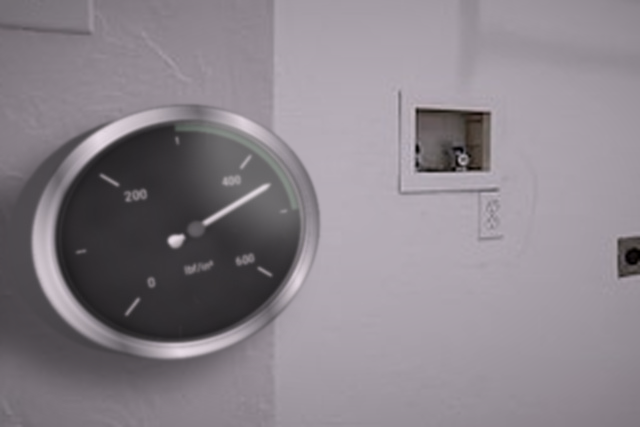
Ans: 450 (psi)
